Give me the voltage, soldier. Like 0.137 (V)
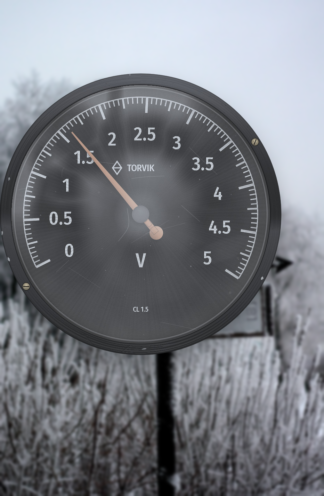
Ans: 1.6 (V)
